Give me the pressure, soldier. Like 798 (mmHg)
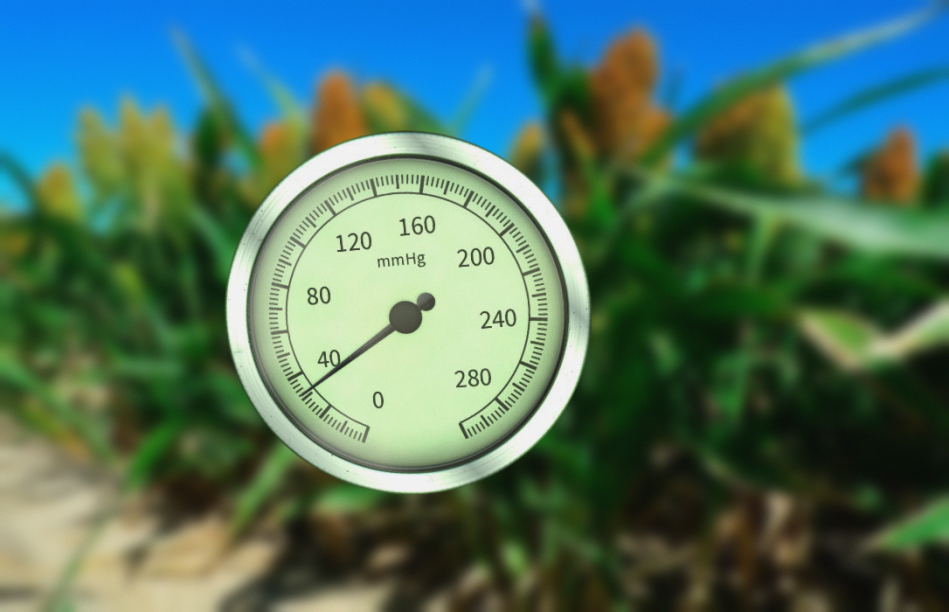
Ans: 32 (mmHg)
